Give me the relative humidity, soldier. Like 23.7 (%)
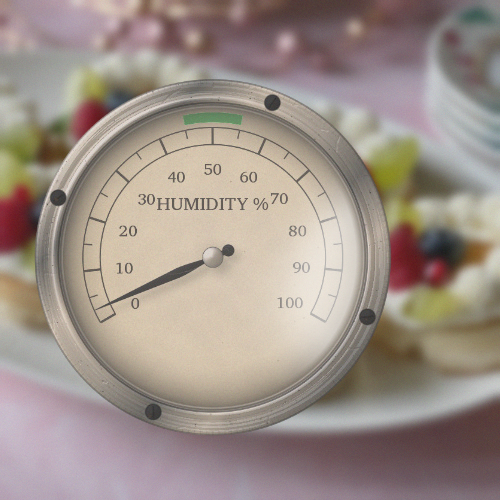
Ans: 2.5 (%)
